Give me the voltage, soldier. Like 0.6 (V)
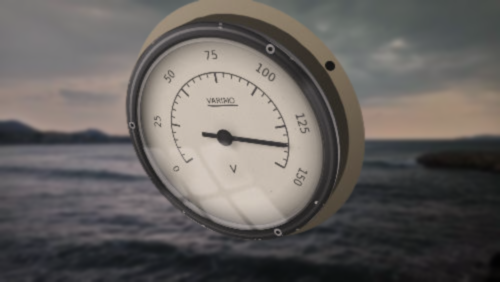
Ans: 135 (V)
